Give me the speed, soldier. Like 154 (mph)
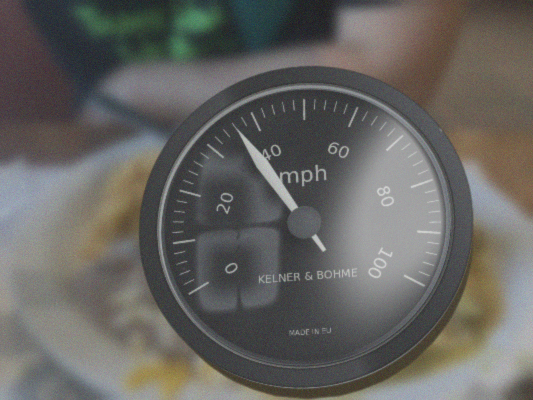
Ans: 36 (mph)
